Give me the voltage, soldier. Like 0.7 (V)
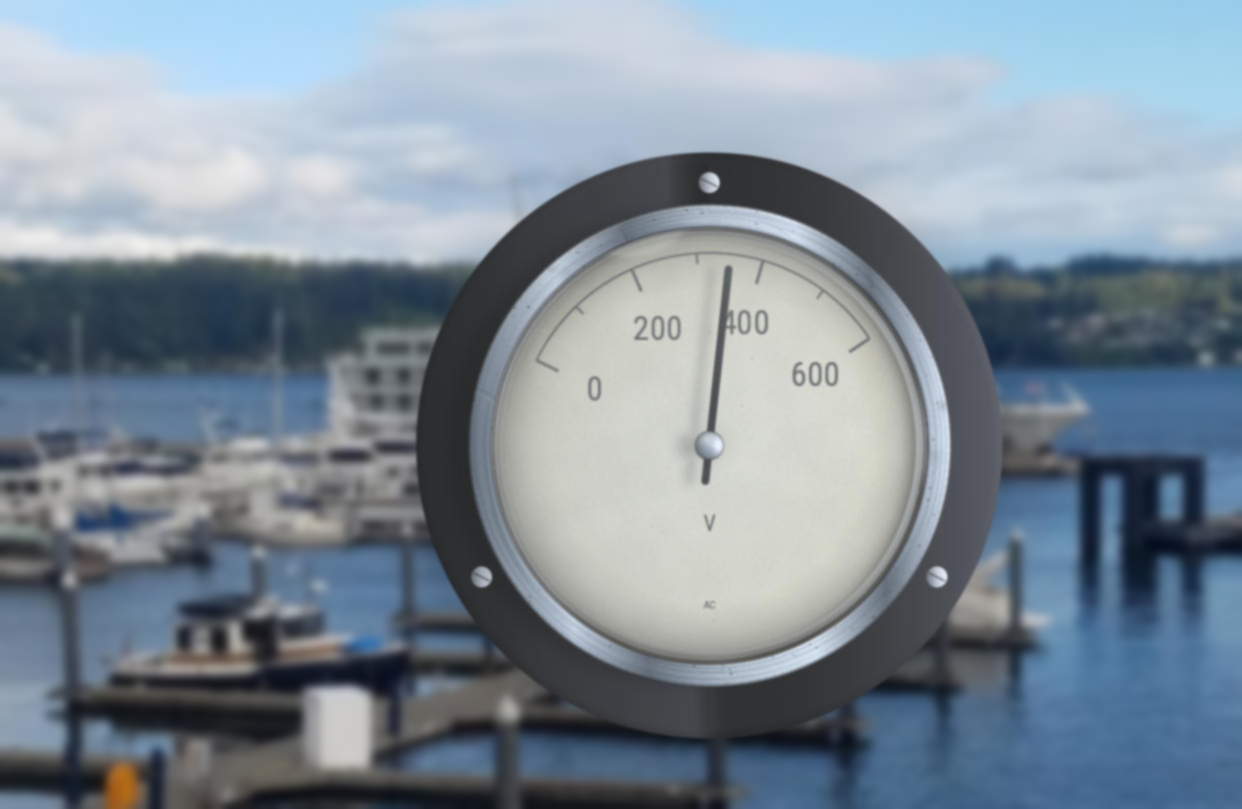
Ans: 350 (V)
